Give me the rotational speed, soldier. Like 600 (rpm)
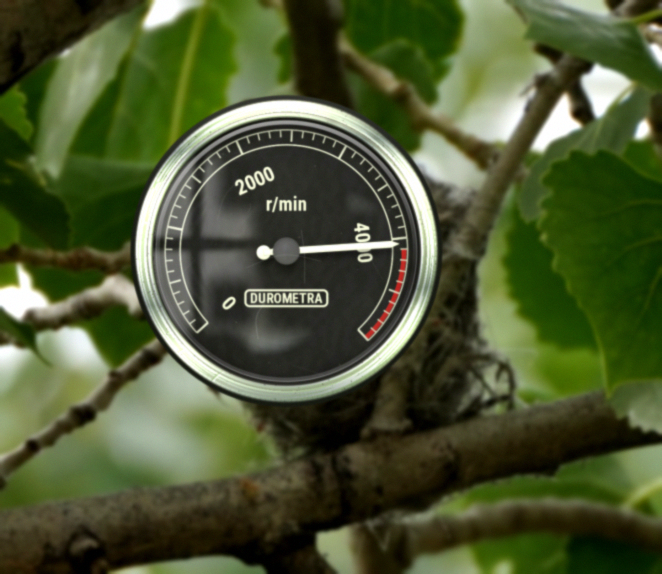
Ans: 4050 (rpm)
